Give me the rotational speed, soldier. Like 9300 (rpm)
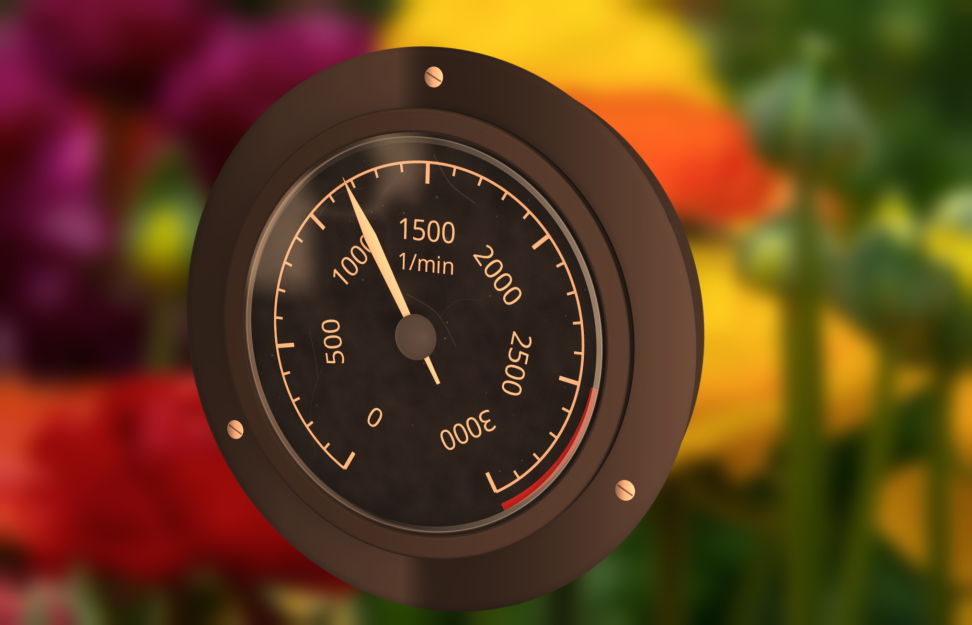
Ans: 1200 (rpm)
